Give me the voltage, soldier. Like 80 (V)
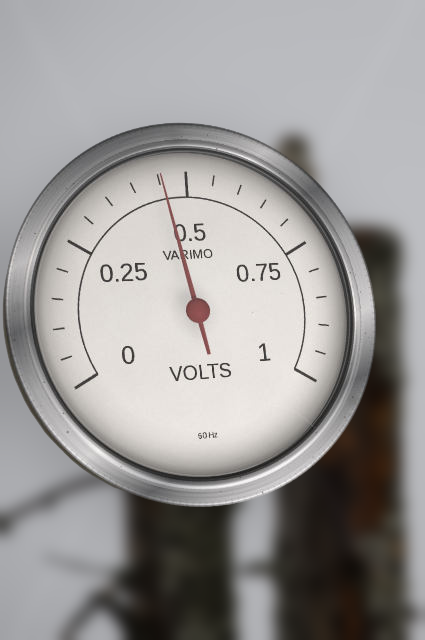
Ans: 0.45 (V)
